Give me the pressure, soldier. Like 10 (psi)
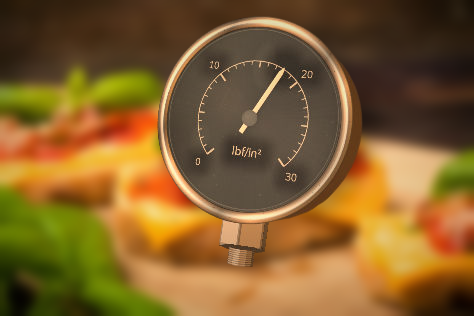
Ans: 18 (psi)
